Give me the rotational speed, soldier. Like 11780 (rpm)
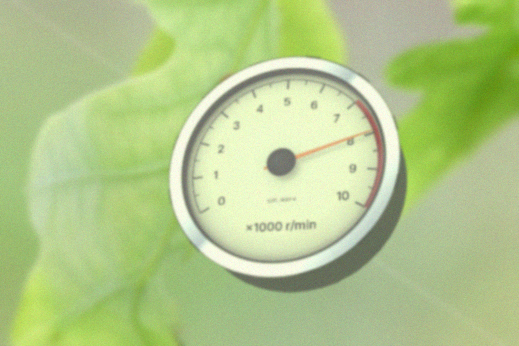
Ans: 8000 (rpm)
